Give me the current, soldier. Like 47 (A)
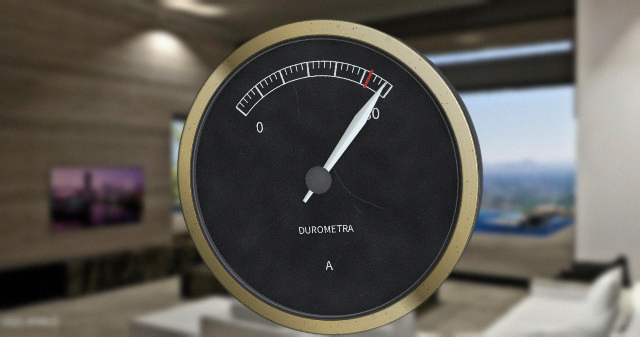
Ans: 29 (A)
